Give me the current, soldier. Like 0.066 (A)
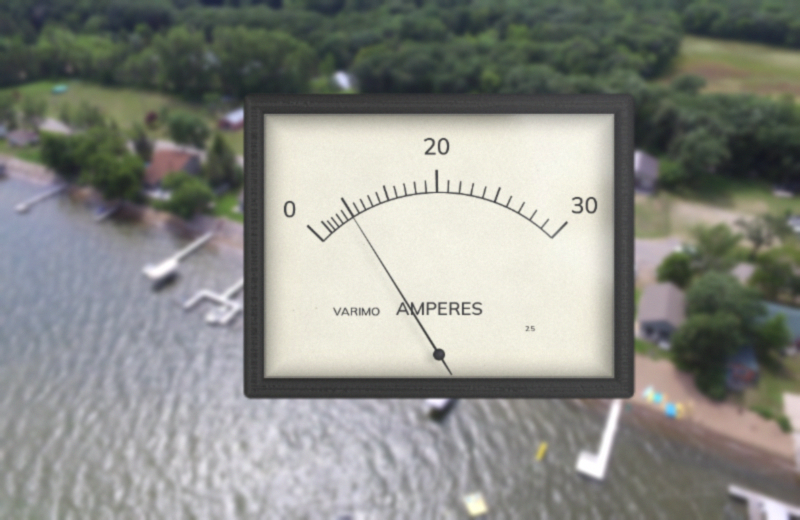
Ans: 10 (A)
